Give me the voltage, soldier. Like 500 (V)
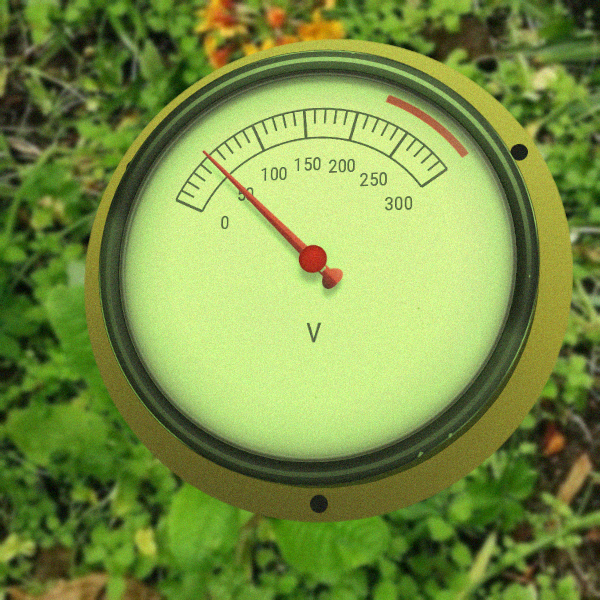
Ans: 50 (V)
